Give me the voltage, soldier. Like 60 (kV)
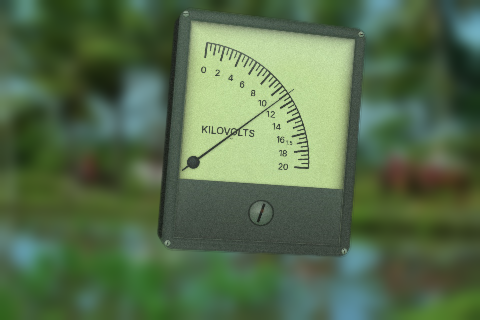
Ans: 11 (kV)
